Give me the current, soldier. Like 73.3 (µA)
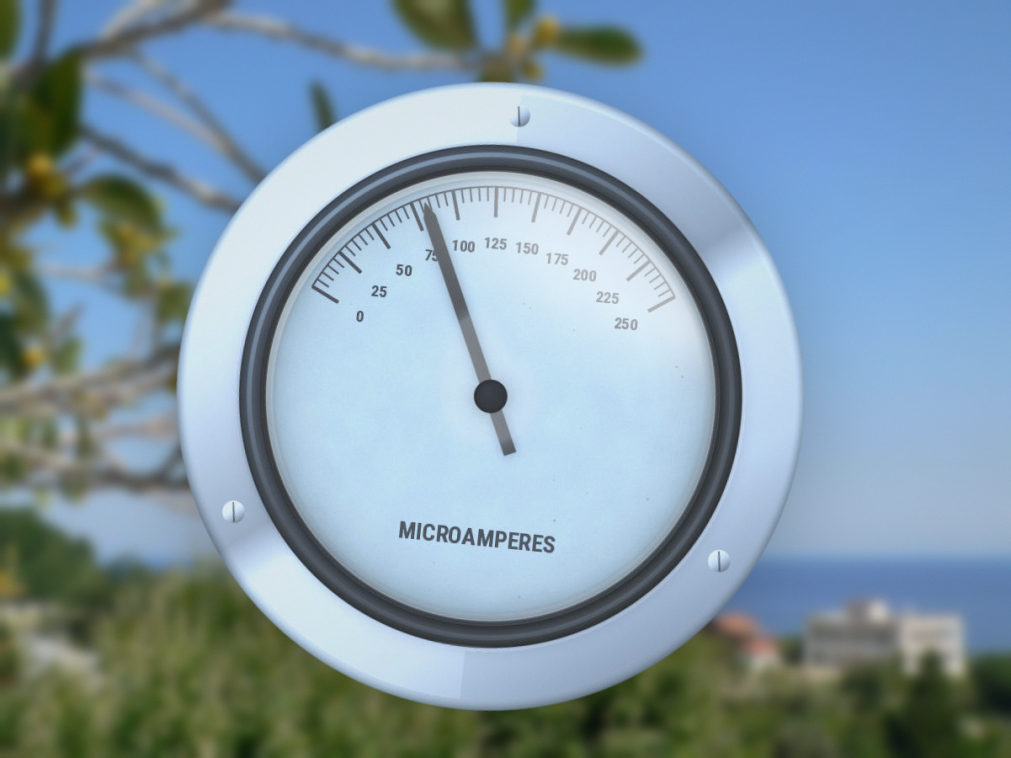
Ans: 82.5 (µA)
